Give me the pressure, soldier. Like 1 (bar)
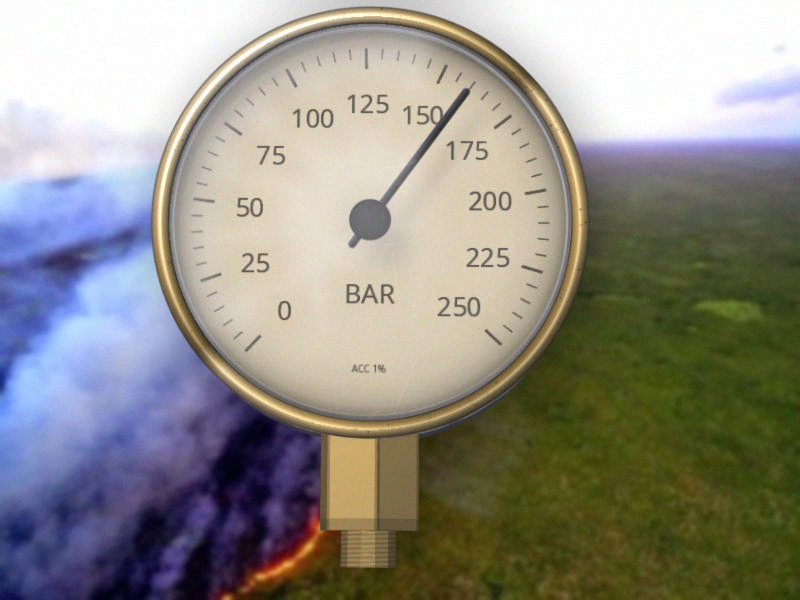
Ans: 160 (bar)
